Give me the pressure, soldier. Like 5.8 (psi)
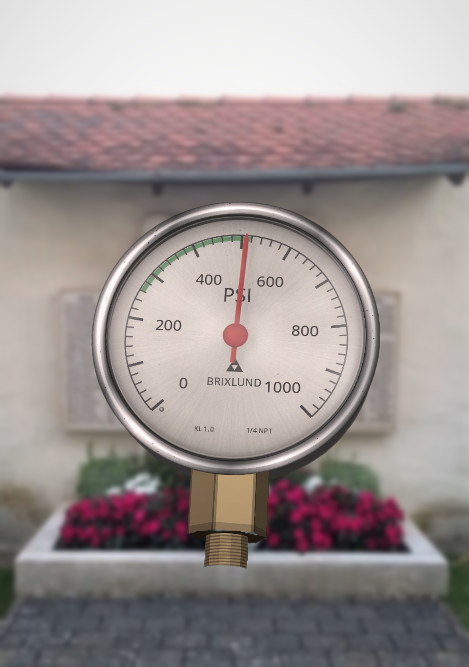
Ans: 510 (psi)
